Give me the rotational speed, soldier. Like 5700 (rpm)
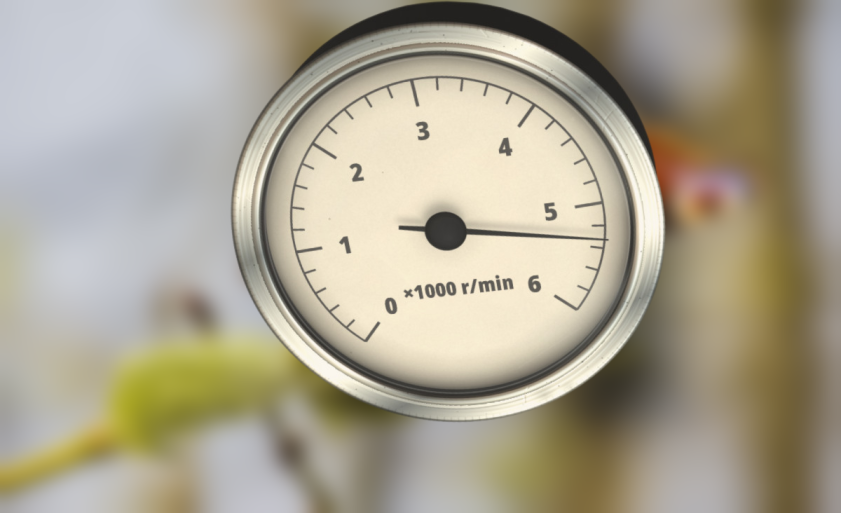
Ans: 5300 (rpm)
